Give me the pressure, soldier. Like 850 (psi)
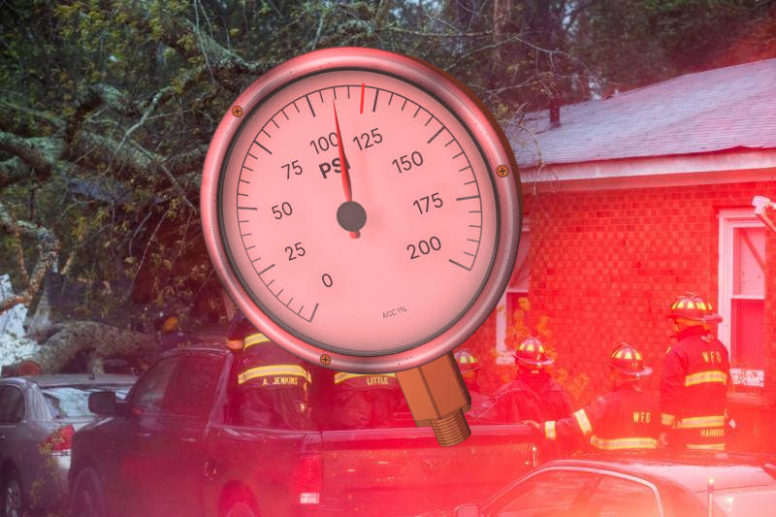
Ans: 110 (psi)
